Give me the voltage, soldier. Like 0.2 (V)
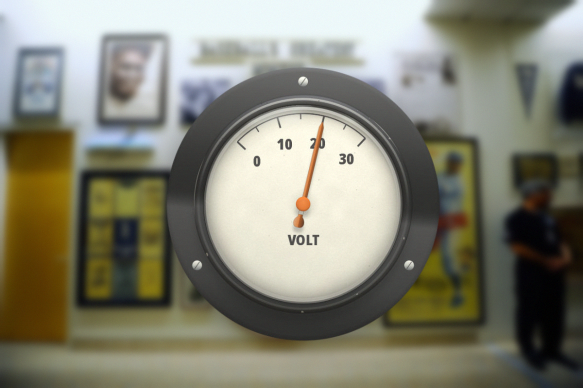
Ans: 20 (V)
